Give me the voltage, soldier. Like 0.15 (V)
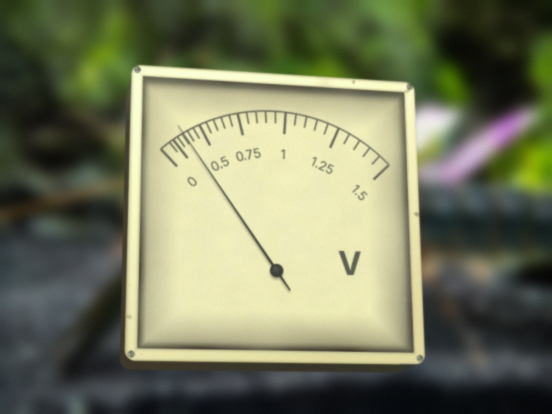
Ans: 0.35 (V)
